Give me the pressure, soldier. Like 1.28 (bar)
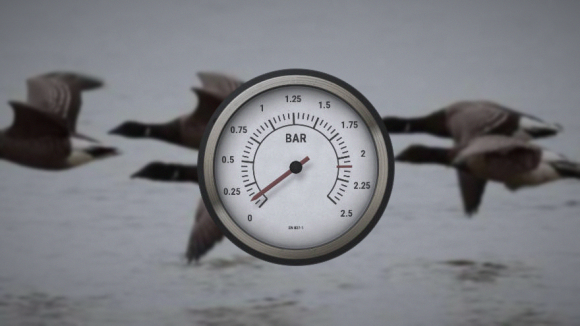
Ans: 0.1 (bar)
